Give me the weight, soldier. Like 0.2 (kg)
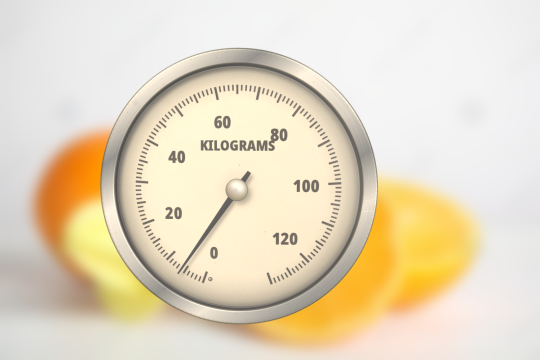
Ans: 6 (kg)
